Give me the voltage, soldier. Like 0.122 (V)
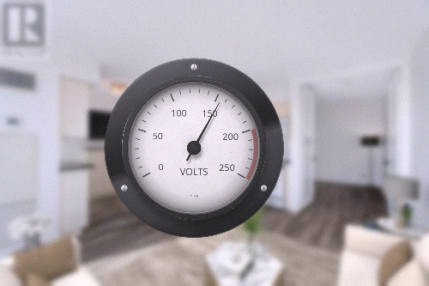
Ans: 155 (V)
